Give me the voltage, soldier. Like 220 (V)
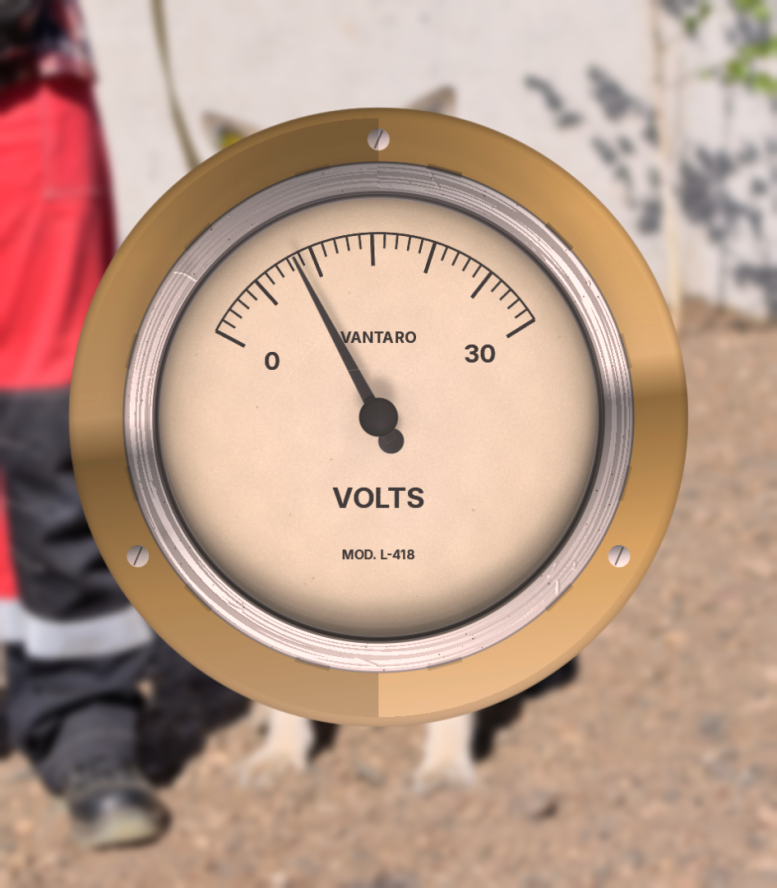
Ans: 8.5 (V)
